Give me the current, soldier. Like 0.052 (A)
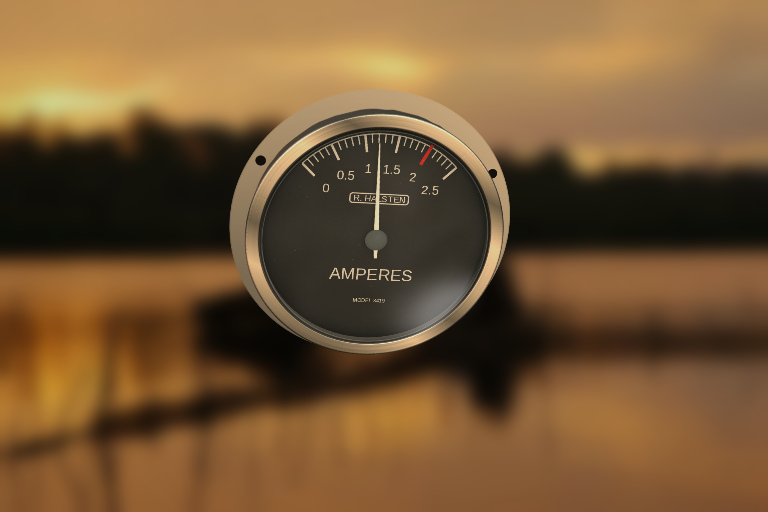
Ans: 1.2 (A)
